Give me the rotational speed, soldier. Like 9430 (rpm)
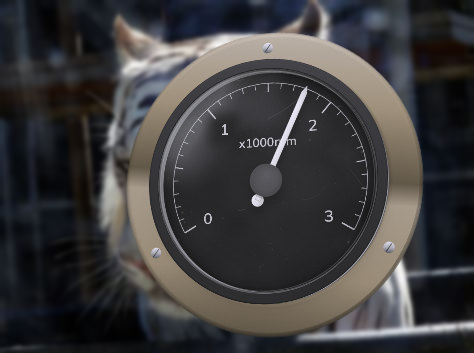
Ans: 1800 (rpm)
